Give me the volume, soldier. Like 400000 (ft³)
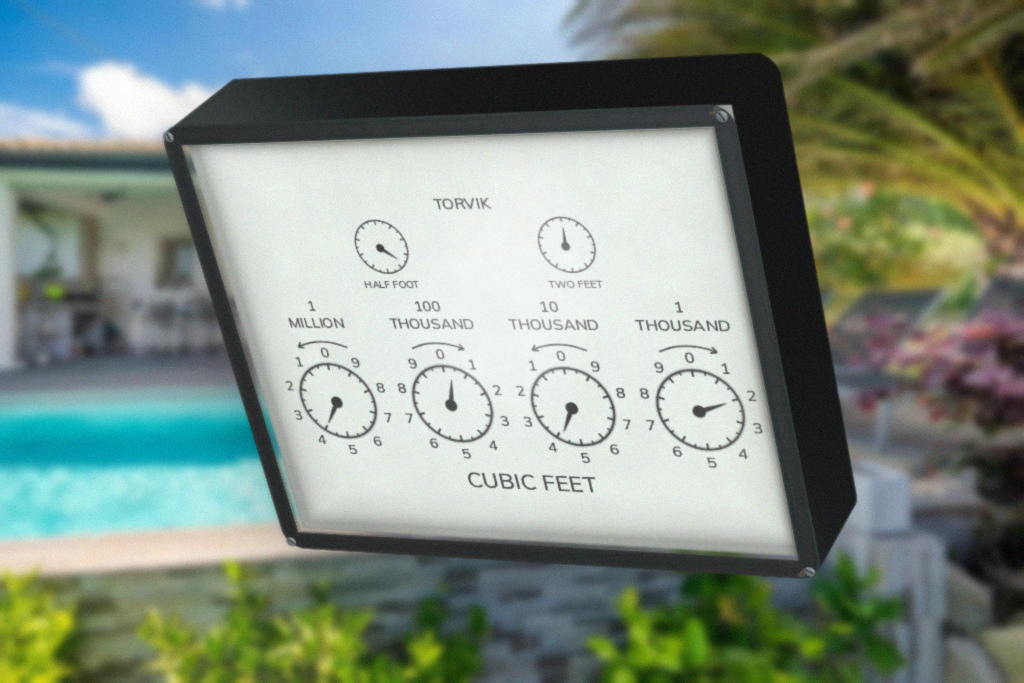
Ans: 404200 (ft³)
